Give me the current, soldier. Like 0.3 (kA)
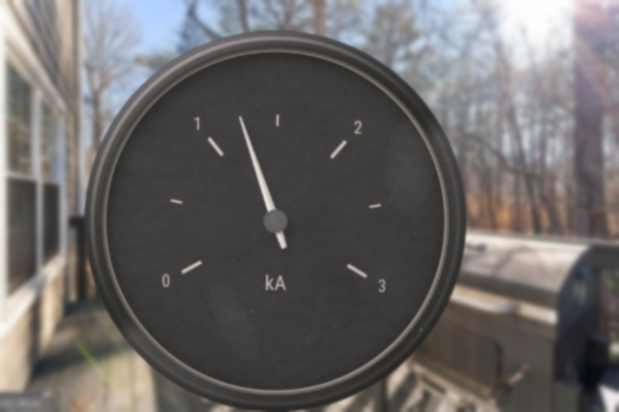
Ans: 1.25 (kA)
